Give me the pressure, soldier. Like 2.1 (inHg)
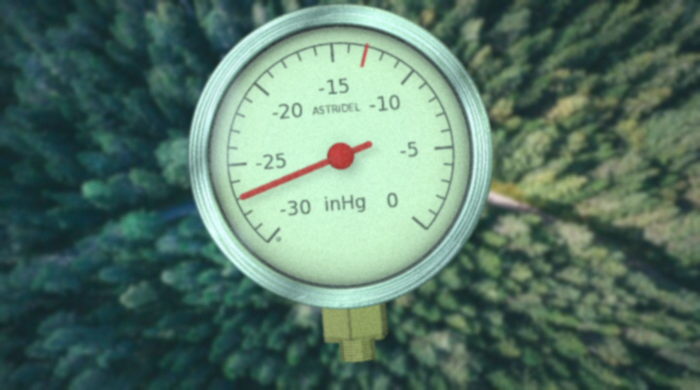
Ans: -27 (inHg)
